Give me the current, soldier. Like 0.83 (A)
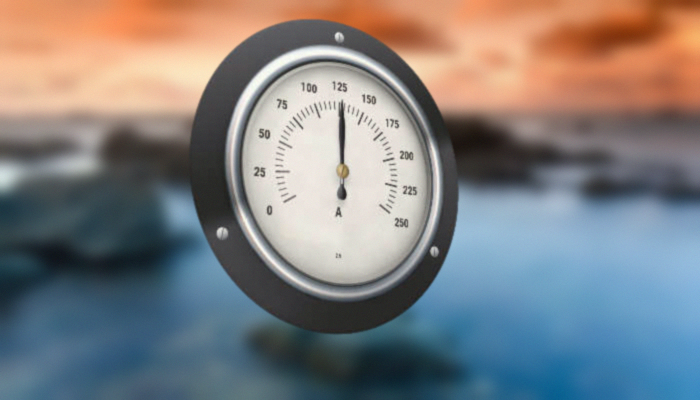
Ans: 125 (A)
